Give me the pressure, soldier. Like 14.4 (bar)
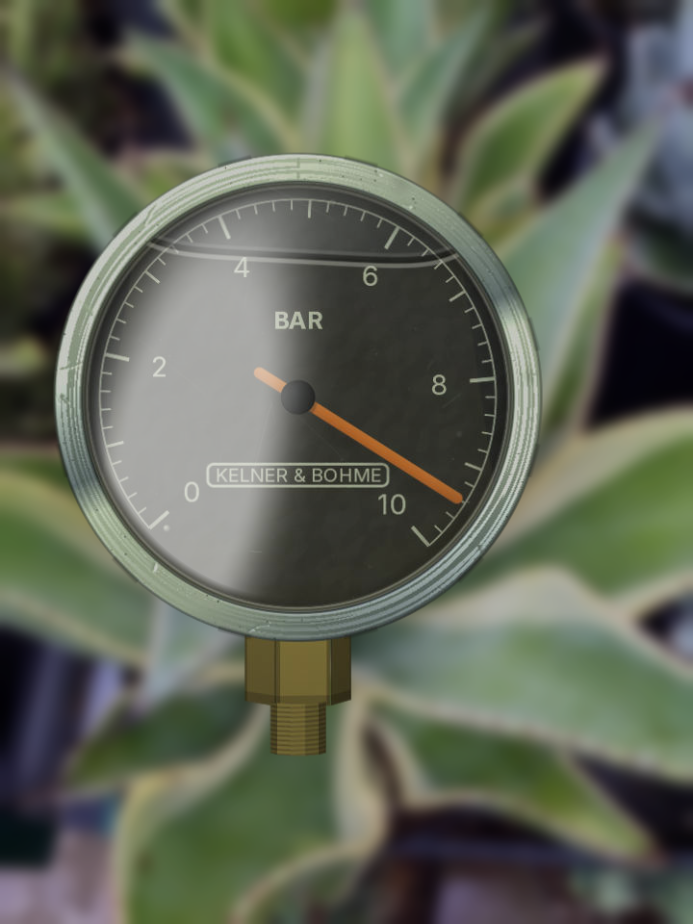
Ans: 9.4 (bar)
